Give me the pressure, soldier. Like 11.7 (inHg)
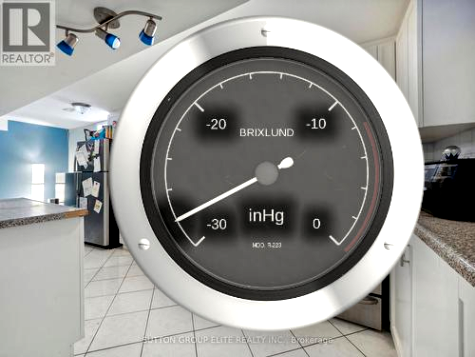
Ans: -28 (inHg)
